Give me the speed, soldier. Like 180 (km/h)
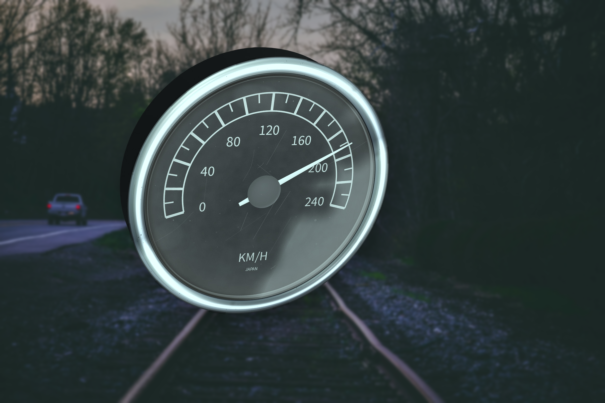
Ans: 190 (km/h)
